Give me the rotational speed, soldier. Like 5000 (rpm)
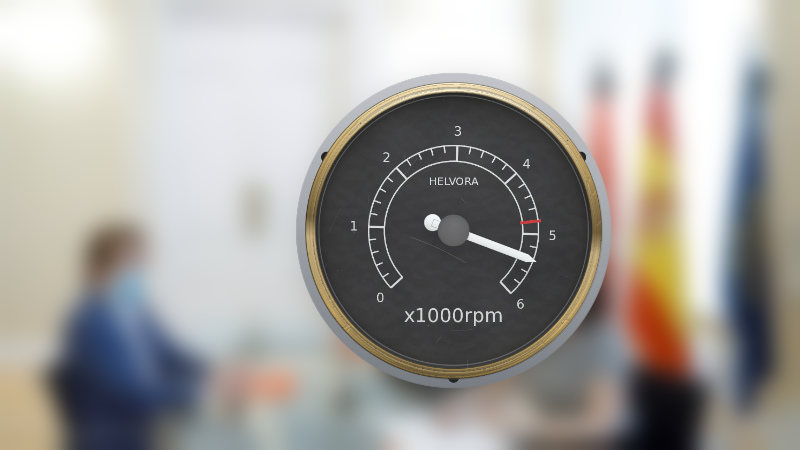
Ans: 5400 (rpm)
